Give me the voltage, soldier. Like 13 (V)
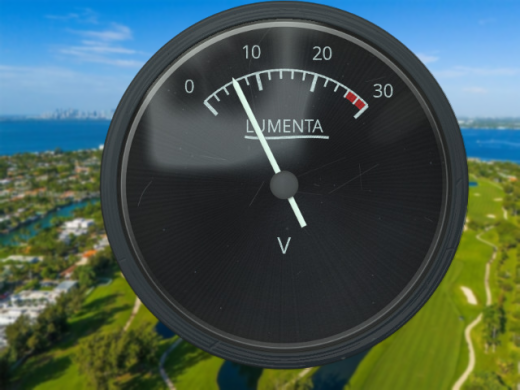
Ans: 6 (V)
